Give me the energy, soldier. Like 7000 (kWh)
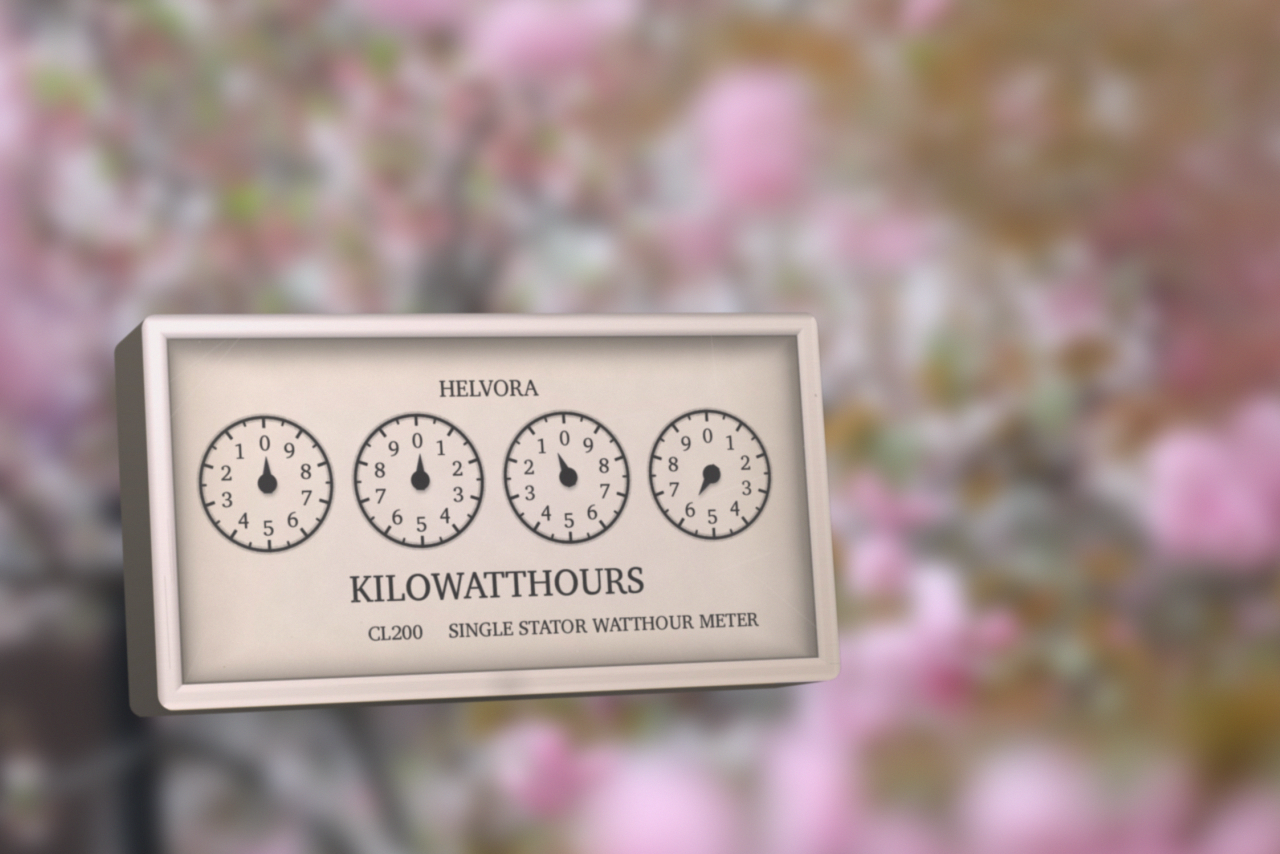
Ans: 6 (kWh)
